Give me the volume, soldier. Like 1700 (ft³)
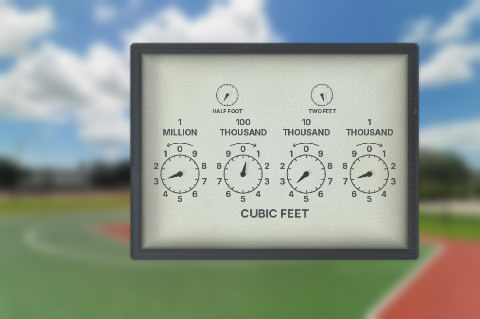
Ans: 303700 (ft³)
